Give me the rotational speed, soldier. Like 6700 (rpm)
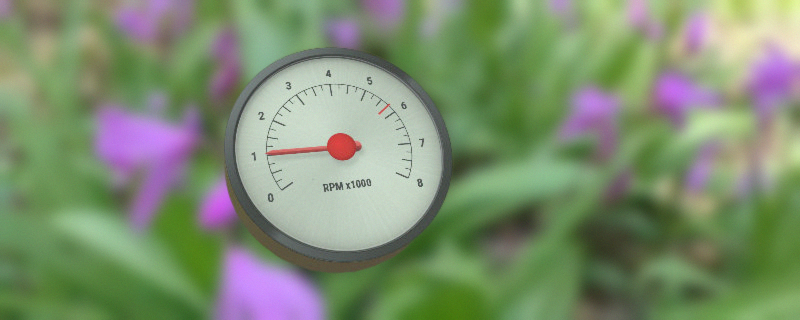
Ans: 1000 (rpm)
